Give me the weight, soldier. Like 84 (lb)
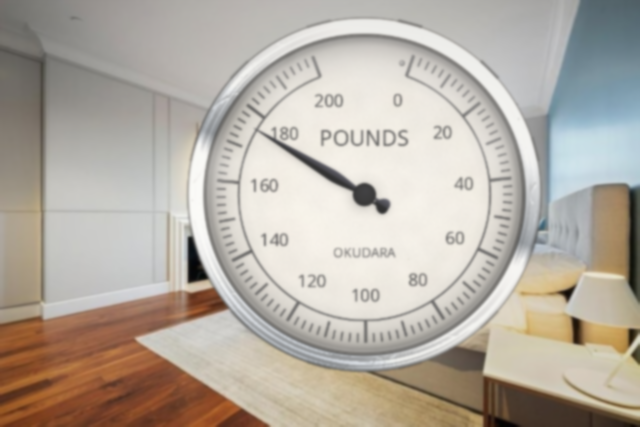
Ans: 176 (lb)
